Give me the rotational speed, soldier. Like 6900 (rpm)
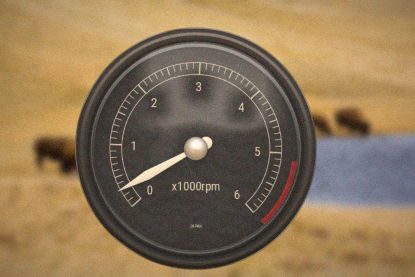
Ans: 300 (rpm)
